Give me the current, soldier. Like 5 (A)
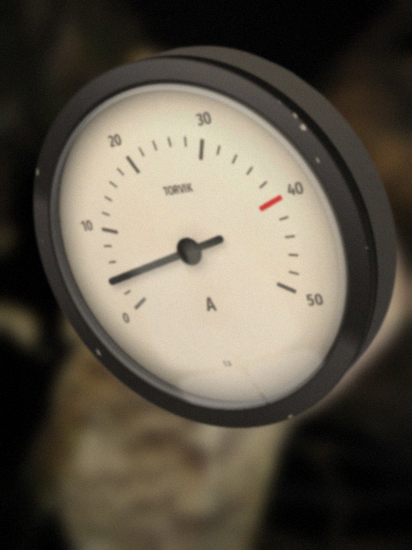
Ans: 4 (A)
